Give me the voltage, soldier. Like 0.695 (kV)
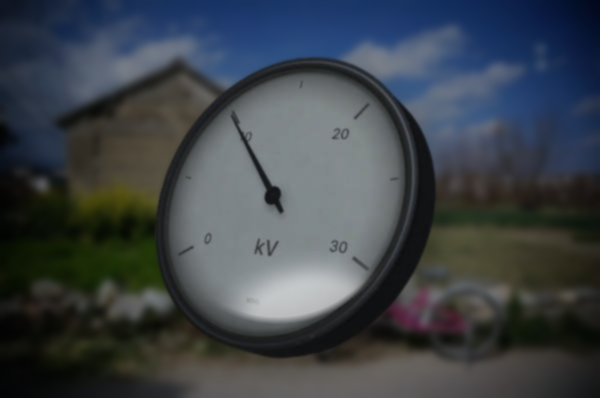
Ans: 10 (kV)
